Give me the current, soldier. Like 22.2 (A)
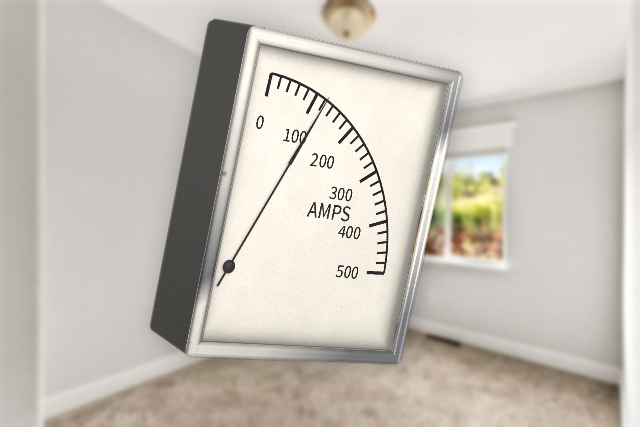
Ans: 120 (A)
